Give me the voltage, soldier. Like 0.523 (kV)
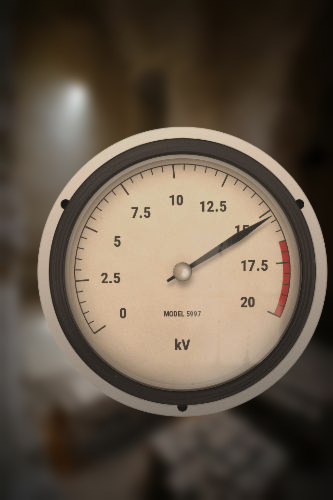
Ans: 15.25 (kV)
